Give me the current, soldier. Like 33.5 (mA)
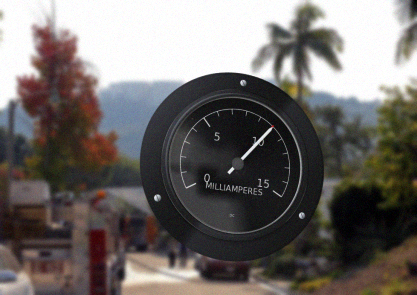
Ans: 10 (mA)
